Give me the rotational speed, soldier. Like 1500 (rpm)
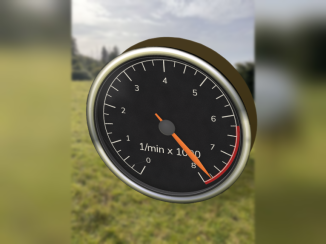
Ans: 7750 (rpm)
